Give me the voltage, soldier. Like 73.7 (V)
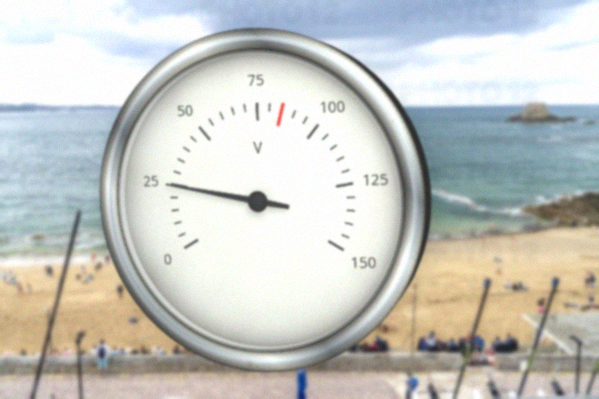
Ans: 25 (V)
